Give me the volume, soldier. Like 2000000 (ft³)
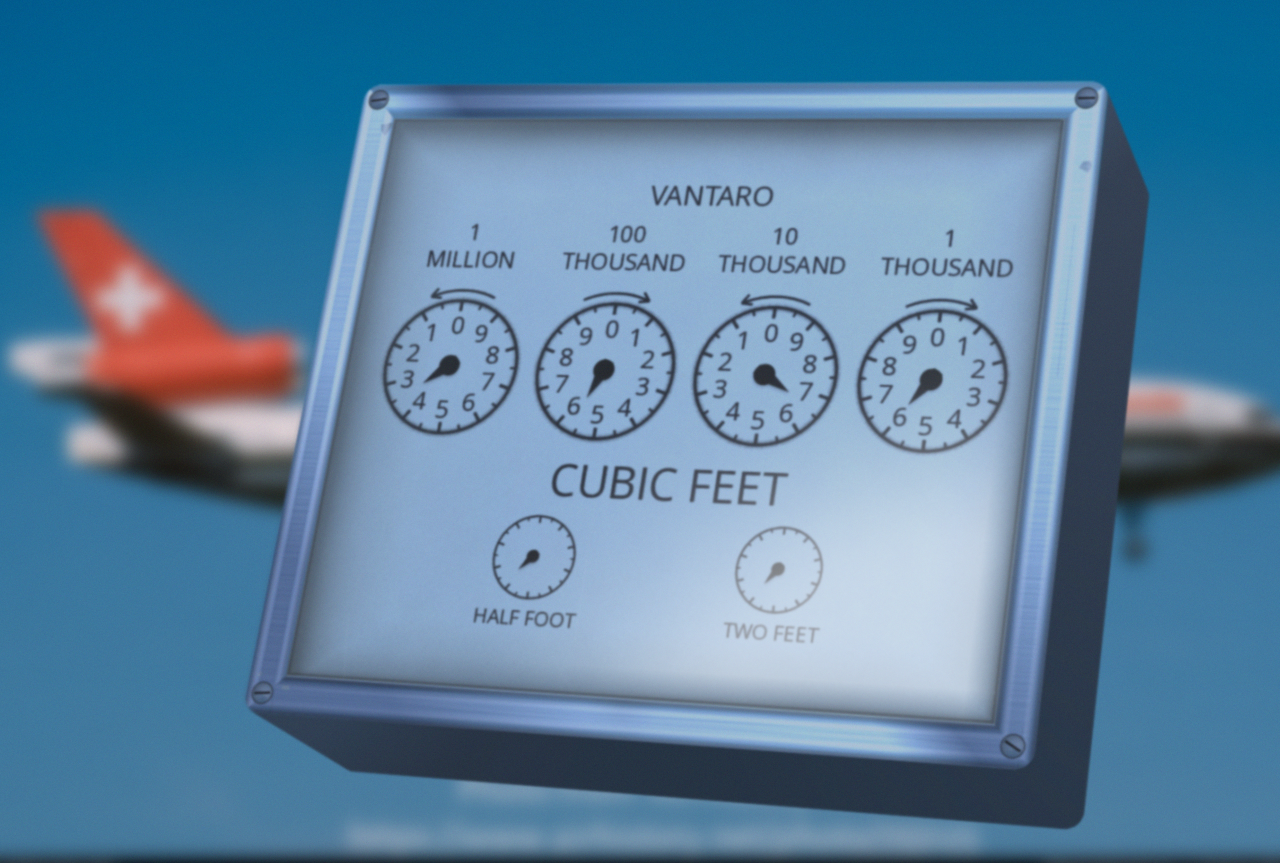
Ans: 356600 (ft³)
